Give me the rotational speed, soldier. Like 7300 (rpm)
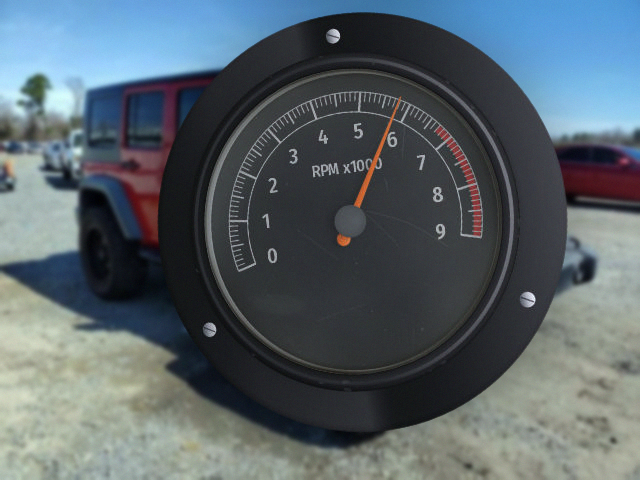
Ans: 5800 (rpm)
